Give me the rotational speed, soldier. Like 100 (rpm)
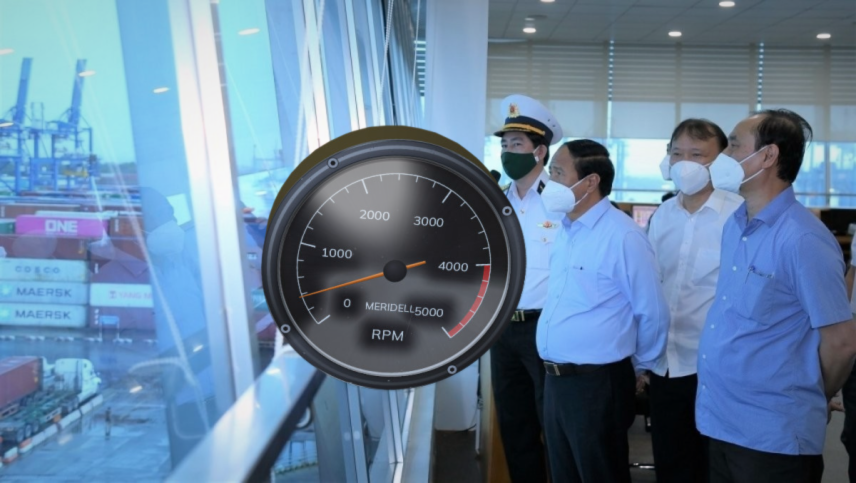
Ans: 400 (rpm)
